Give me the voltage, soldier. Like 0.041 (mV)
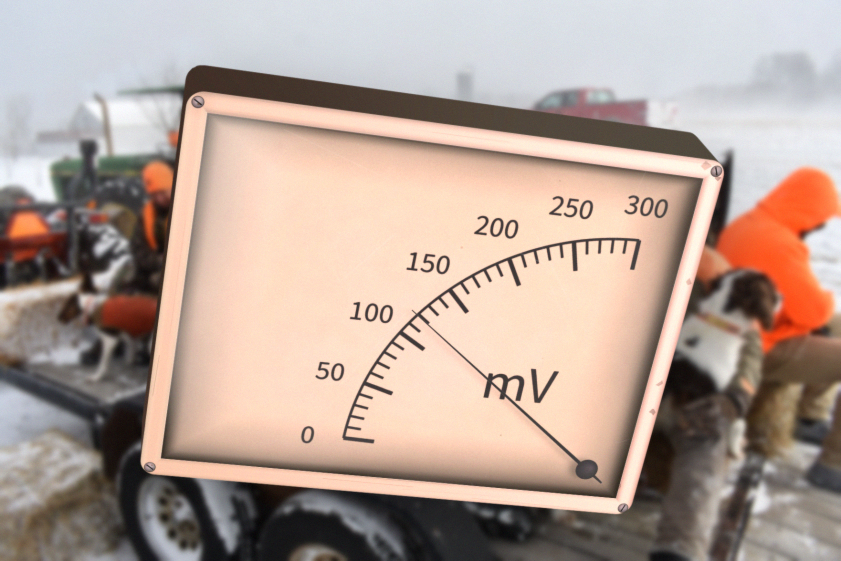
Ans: 120 (mV)
